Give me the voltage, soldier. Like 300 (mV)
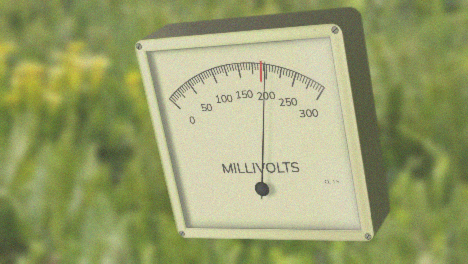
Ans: 200 (mV)
